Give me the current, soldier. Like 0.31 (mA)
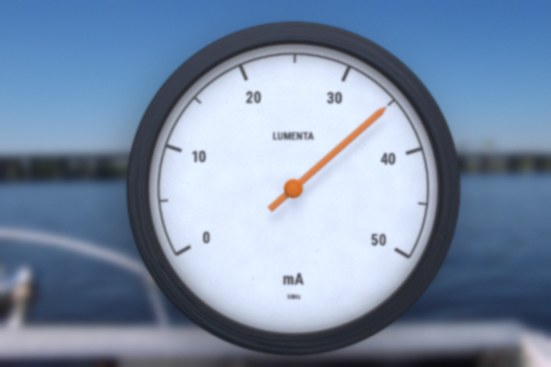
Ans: 35 (mA)
